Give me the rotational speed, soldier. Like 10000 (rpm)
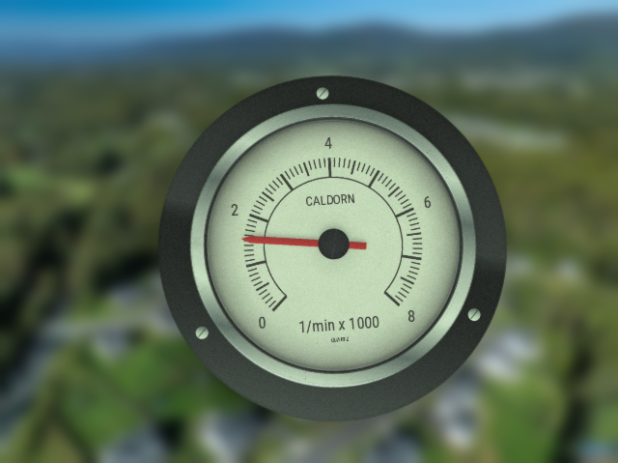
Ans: 1500 (rpm)
